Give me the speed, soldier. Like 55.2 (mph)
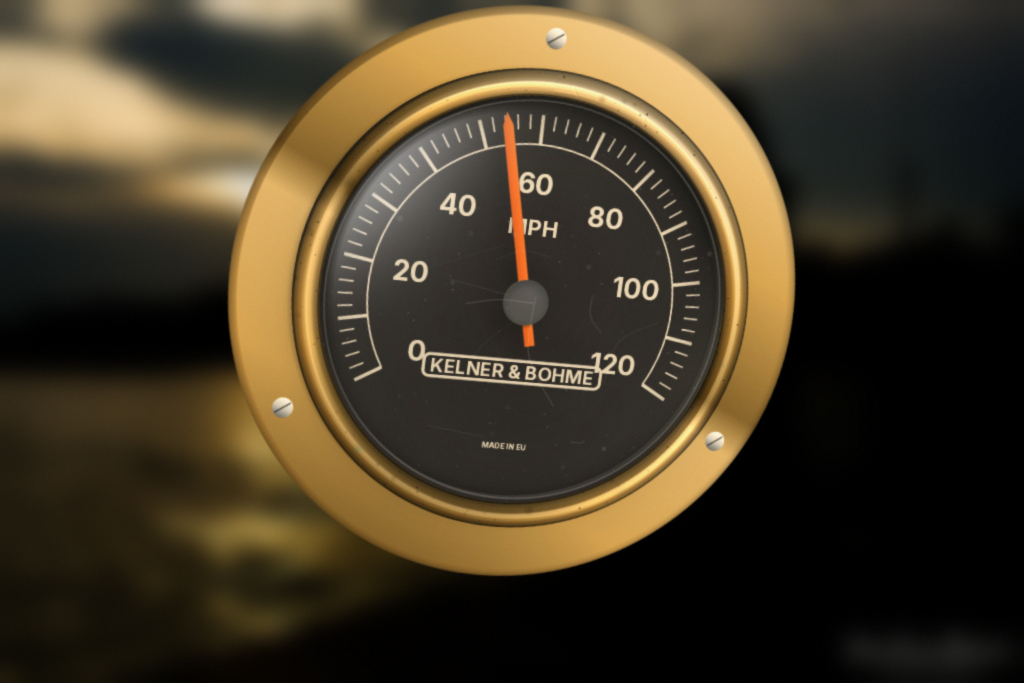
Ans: 54 (mph)
